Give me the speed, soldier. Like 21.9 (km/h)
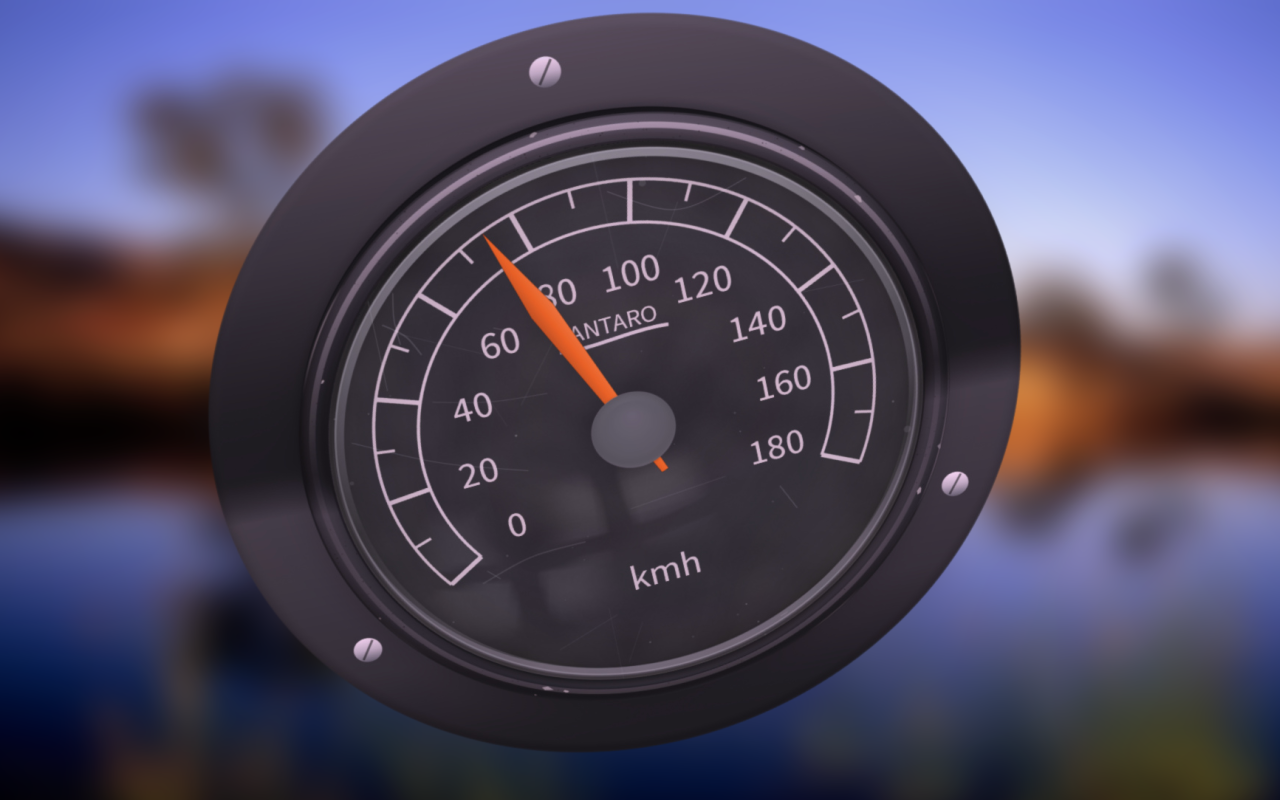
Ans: 75 (km/h)
